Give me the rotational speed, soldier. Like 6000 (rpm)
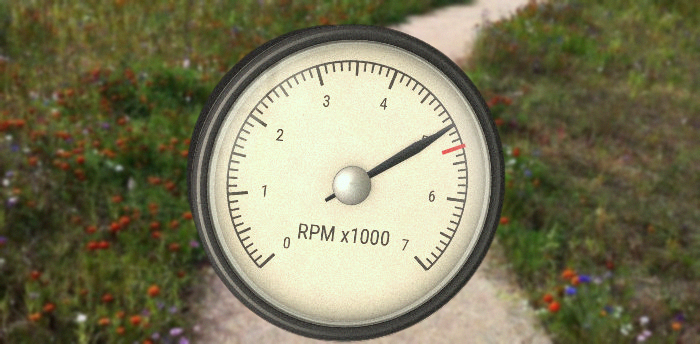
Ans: 5000 (rpm)
